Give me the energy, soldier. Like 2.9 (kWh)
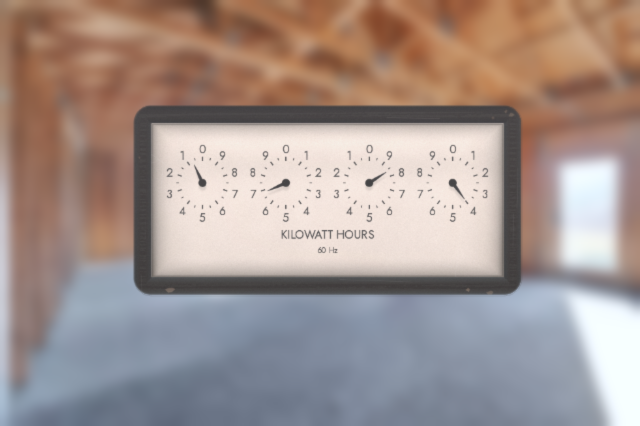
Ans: 684 (kWh)
